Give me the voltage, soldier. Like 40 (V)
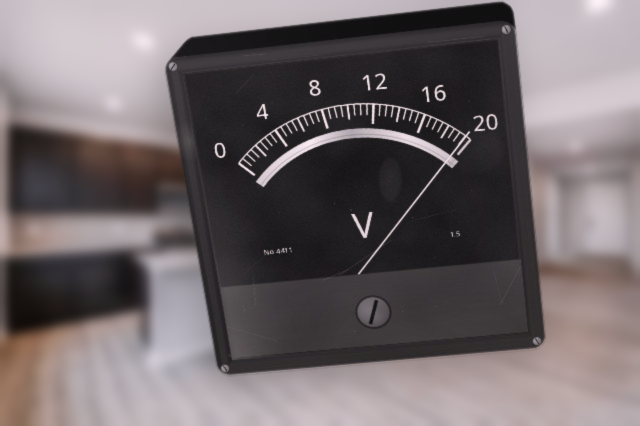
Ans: 19.5 (V)
